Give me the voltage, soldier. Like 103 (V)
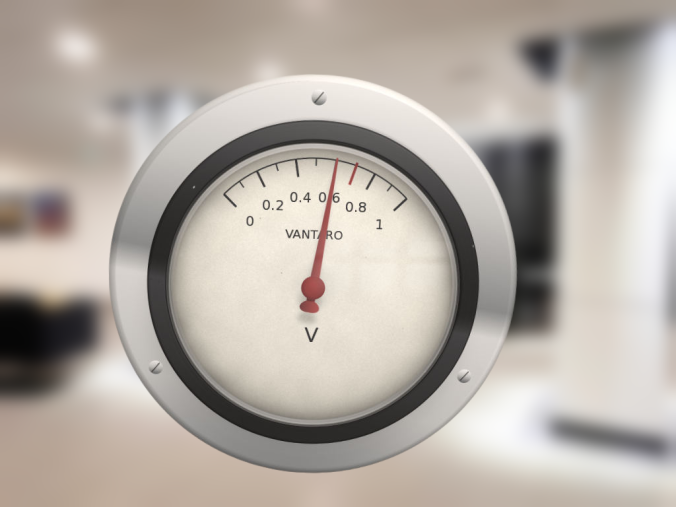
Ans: 0.6 (V)
